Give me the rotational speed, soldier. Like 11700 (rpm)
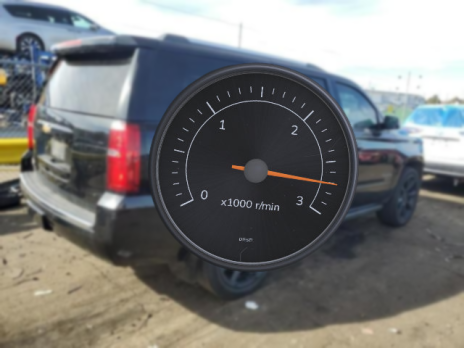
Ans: 2700 (rpm)
